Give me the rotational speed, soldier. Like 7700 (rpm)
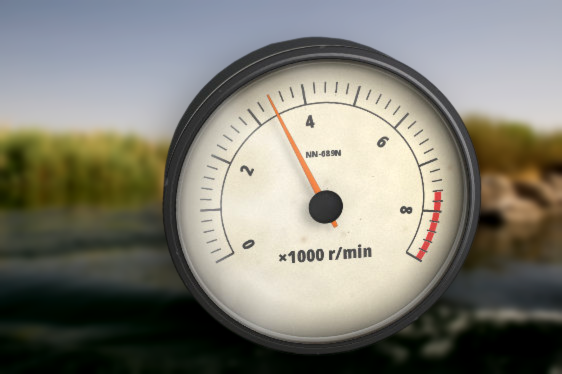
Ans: 3400 (rpm)
